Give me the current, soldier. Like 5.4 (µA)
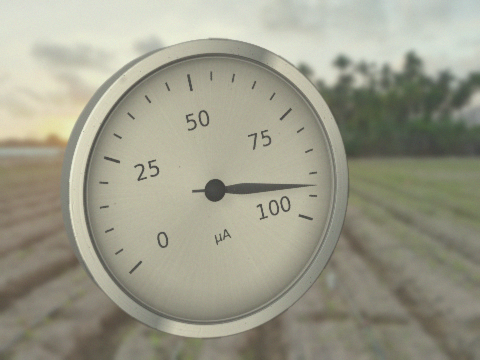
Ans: 92.5 (µA)
